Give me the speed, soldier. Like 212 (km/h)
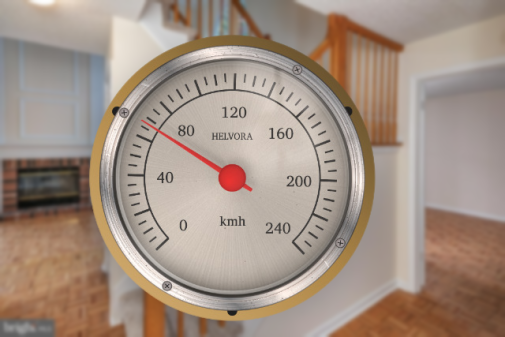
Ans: 67.5 (km/h)
